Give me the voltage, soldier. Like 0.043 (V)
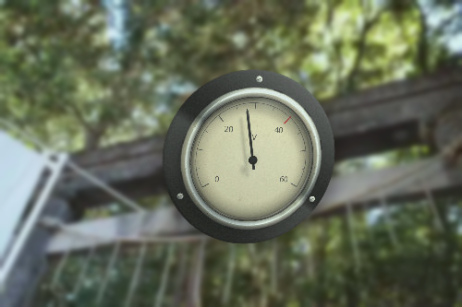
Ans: 27.5 (V)
